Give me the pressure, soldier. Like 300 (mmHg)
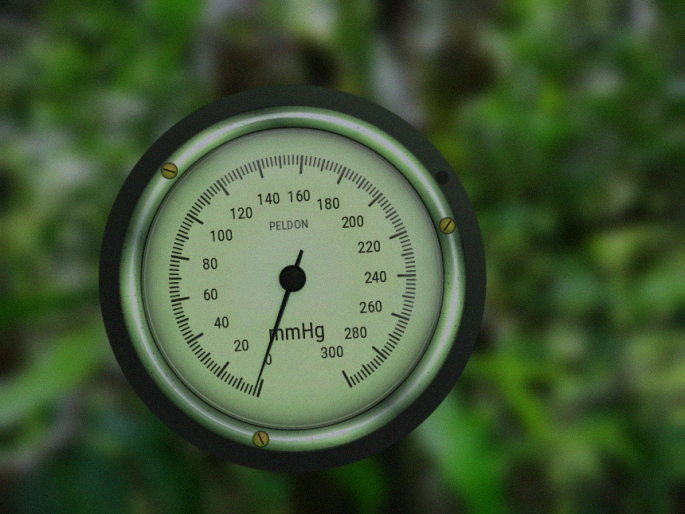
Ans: 2 (mmHg)
